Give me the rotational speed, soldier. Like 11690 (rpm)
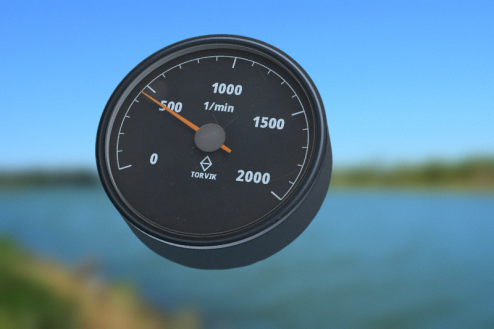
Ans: 450 (rpm)
